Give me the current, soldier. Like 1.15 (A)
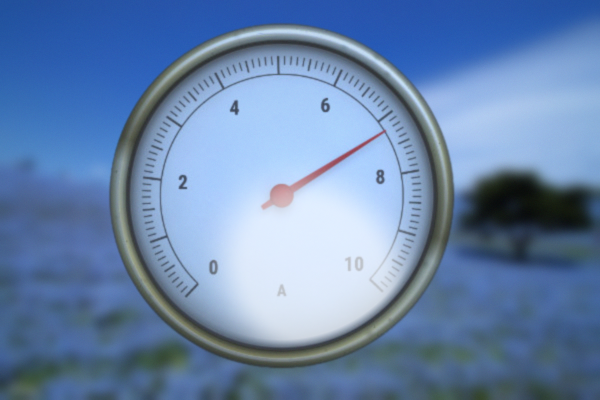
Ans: 7.2 (A)
